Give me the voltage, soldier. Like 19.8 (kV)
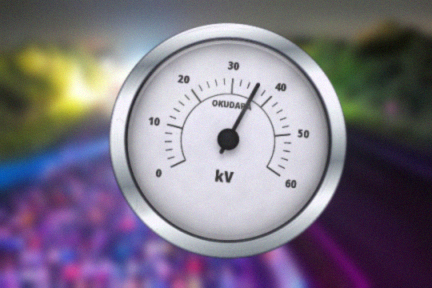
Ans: 36 (kV)
